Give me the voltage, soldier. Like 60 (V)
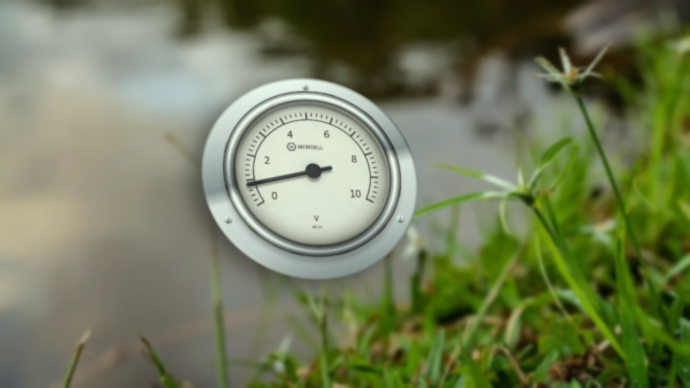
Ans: 0.8 (V)
